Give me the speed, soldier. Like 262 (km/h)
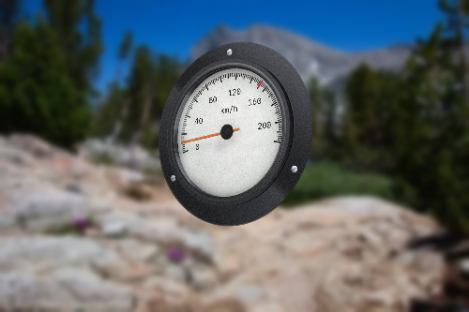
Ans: 10 (km/h)
